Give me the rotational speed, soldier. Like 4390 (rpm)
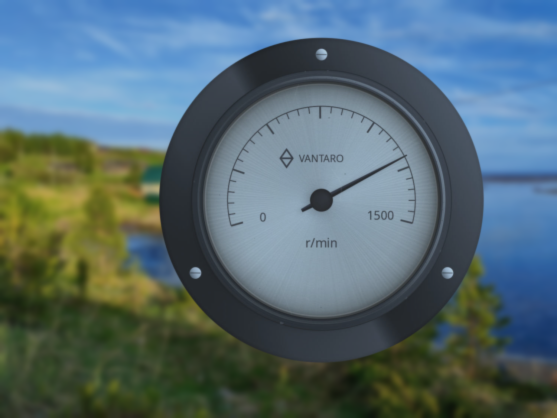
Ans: 1200 (rpm)
